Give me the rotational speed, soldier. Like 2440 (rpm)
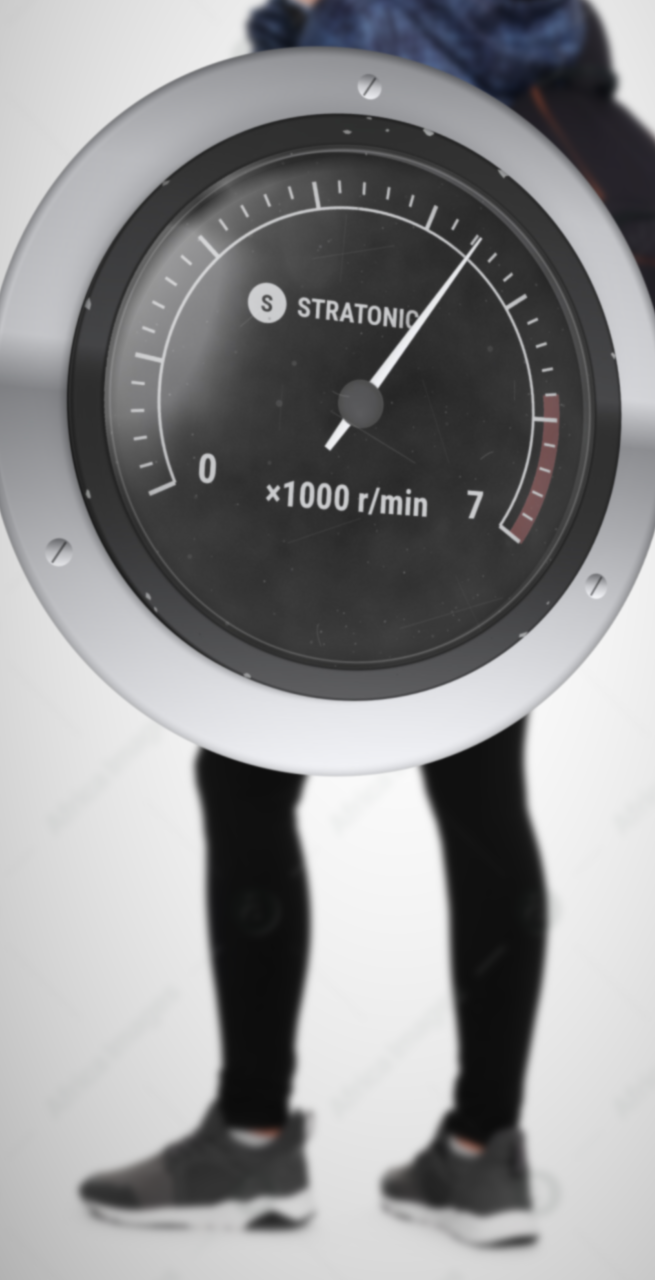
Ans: 4400 (rpm)
